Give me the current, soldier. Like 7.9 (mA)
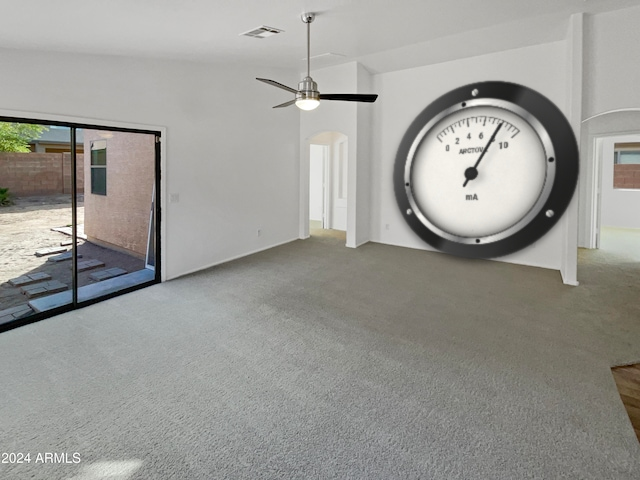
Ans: 8 (mA)
